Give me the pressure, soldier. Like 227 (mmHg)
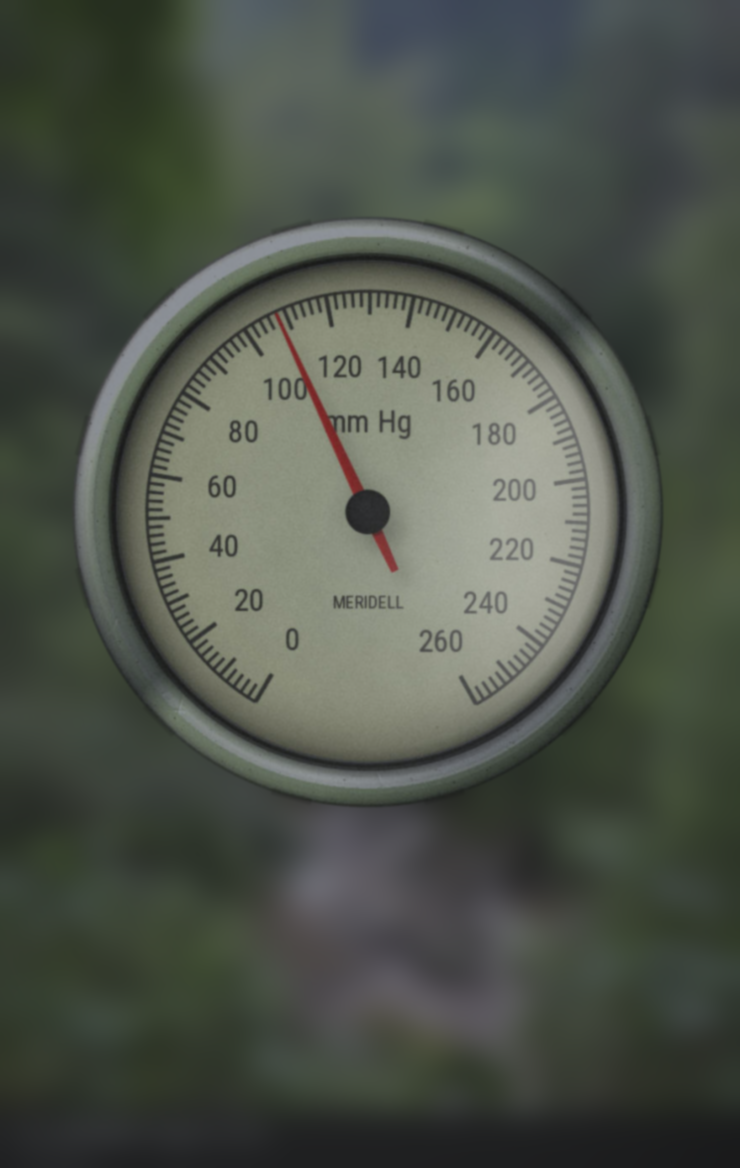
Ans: 108 (mmHg)
